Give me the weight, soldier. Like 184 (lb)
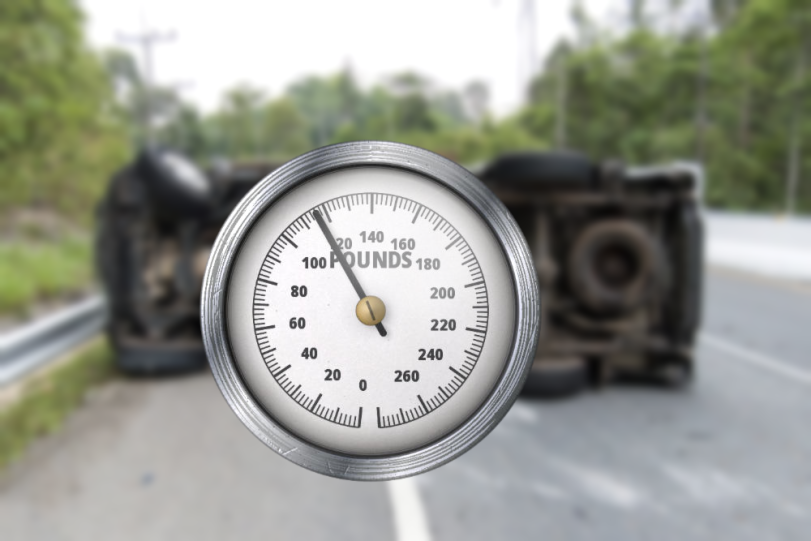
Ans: 116 (lb)
